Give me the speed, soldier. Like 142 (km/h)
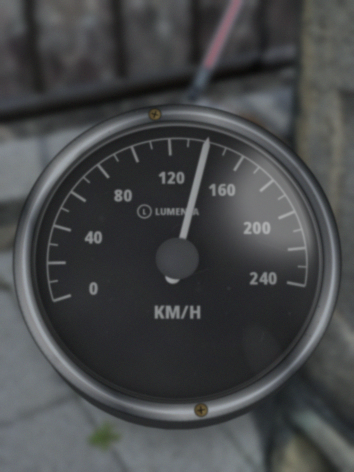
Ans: 140 (km/h)
